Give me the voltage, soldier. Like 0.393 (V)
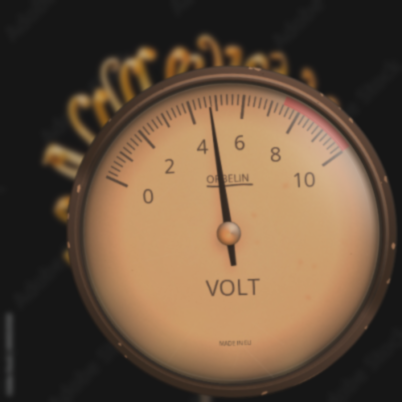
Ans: 4.8 (V)
